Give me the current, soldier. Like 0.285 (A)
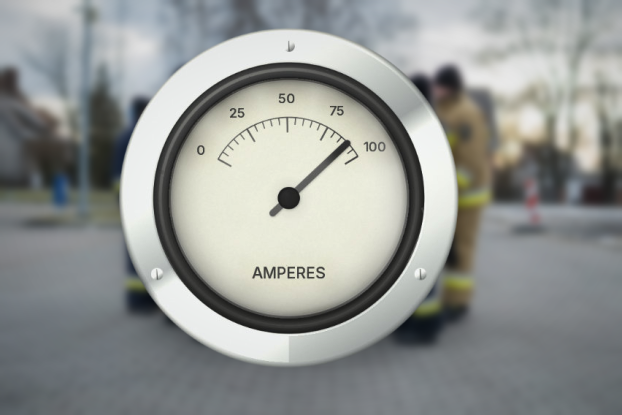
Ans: 90 (A)
